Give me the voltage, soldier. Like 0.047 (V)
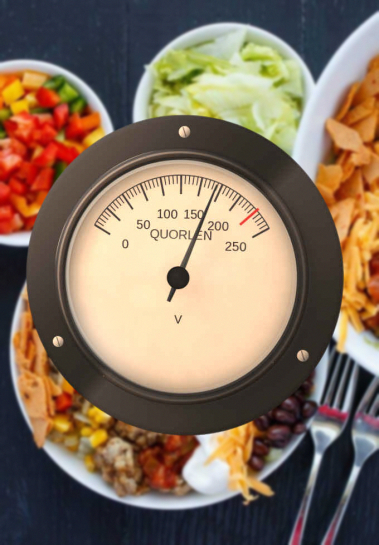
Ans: 170 (V)
